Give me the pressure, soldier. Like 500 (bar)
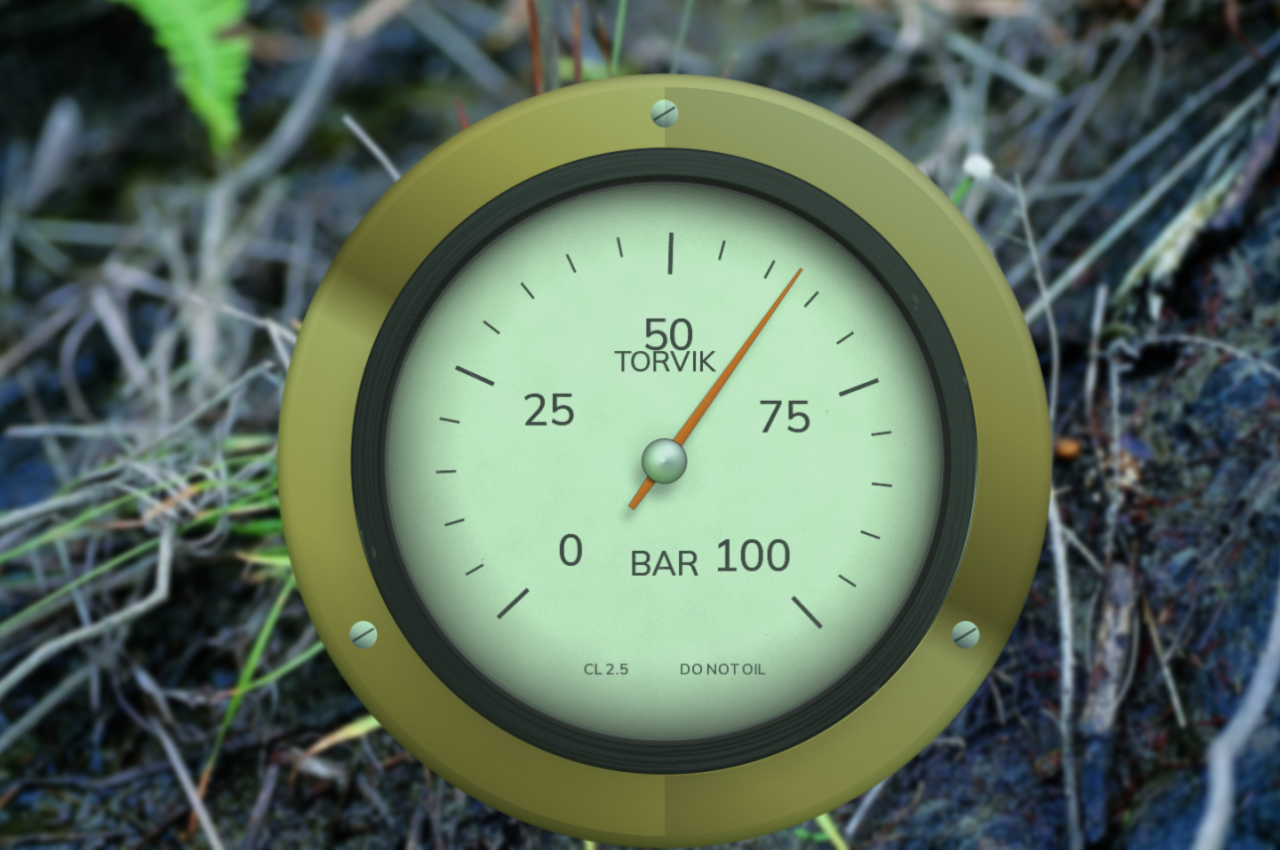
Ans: 62.5 (bar)
